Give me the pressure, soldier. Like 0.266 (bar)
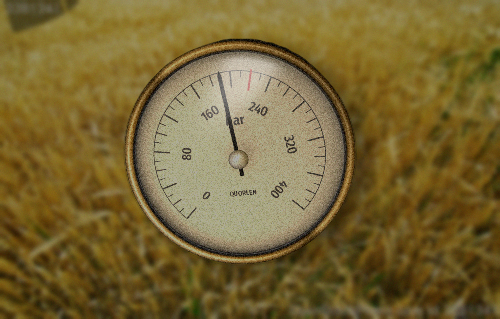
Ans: 190 (bar)
